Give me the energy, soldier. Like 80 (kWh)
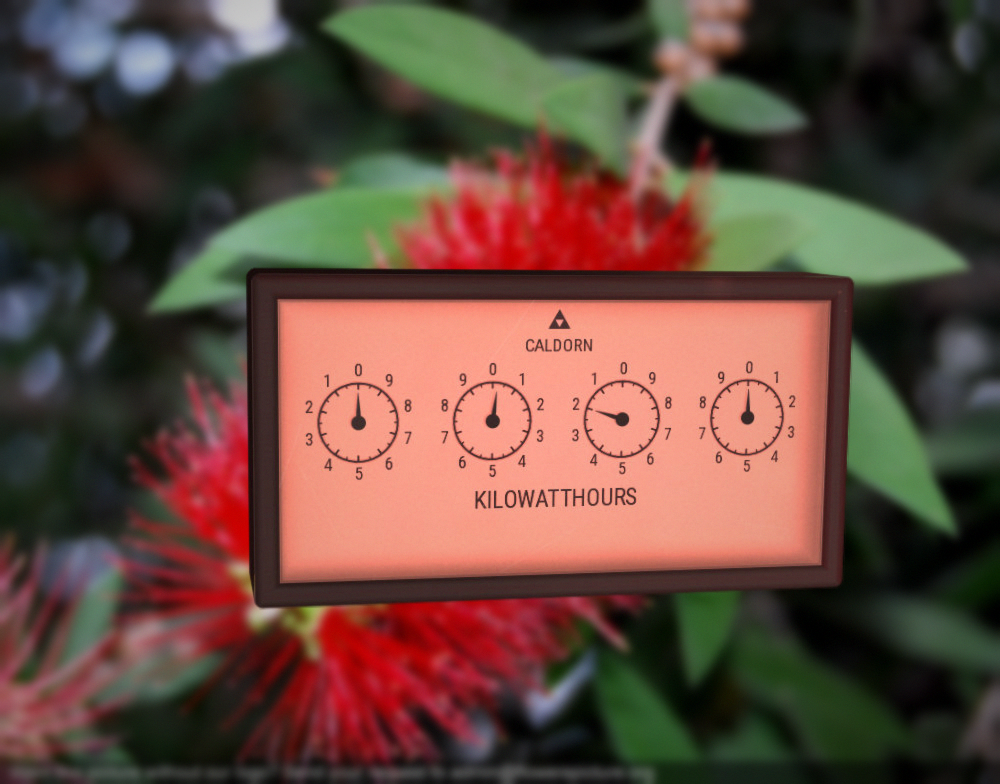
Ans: 20 (kWh)
